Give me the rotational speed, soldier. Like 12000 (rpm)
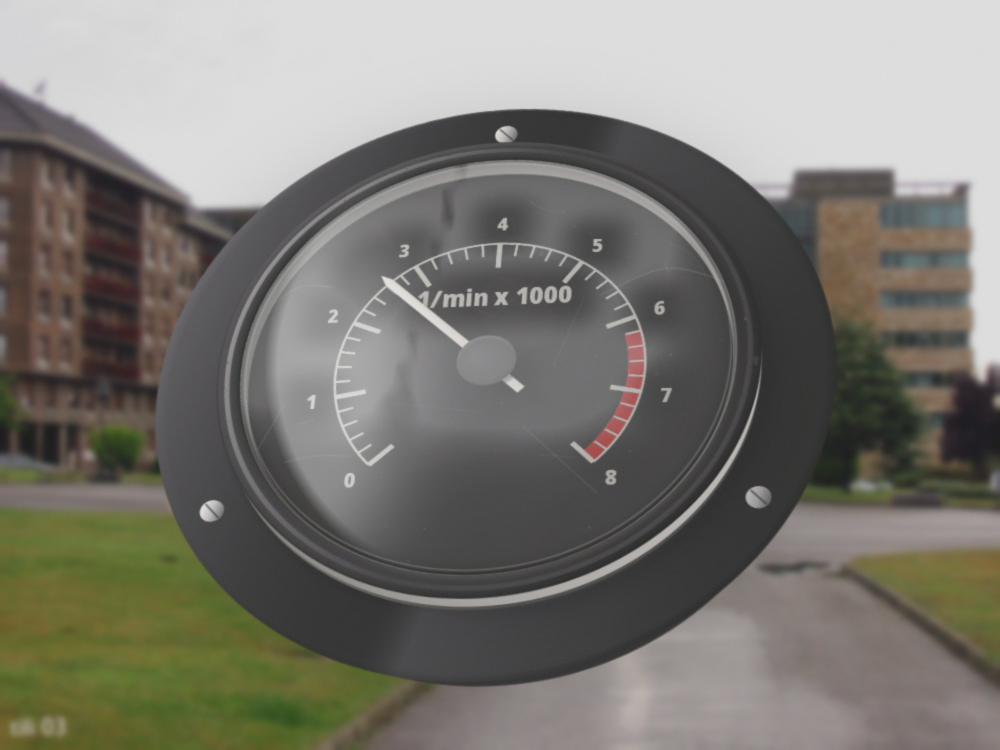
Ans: 2600 (rpm)
